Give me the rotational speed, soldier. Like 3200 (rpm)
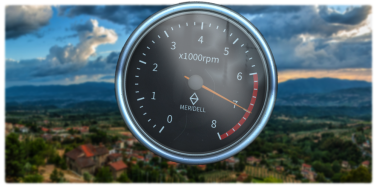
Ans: 7000 (rpm)
